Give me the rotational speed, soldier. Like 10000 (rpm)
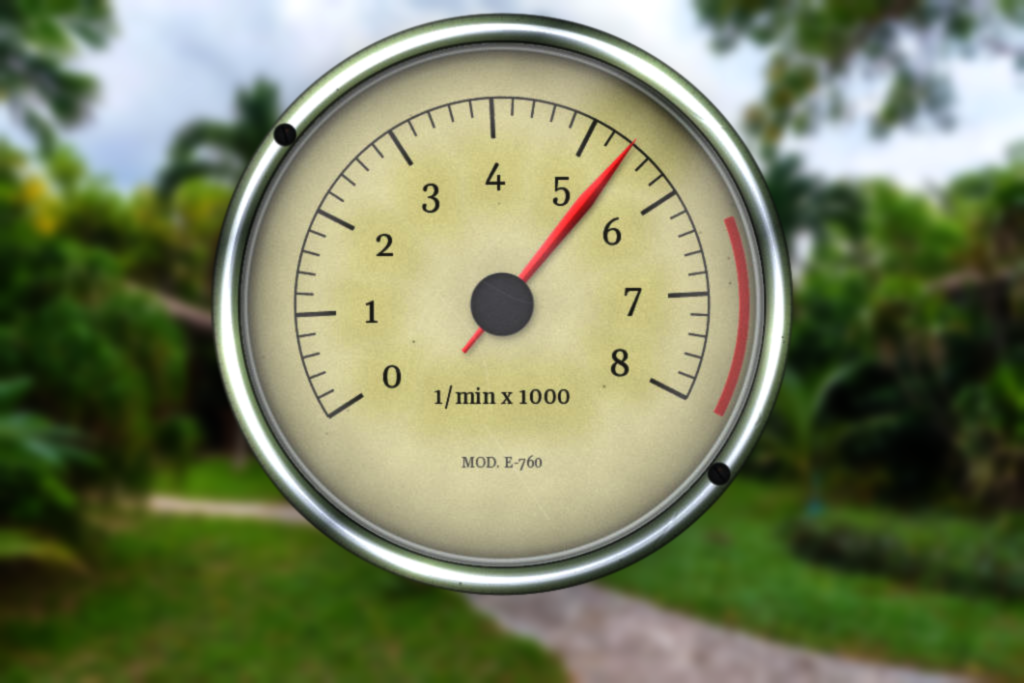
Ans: 5400 (rpm)
